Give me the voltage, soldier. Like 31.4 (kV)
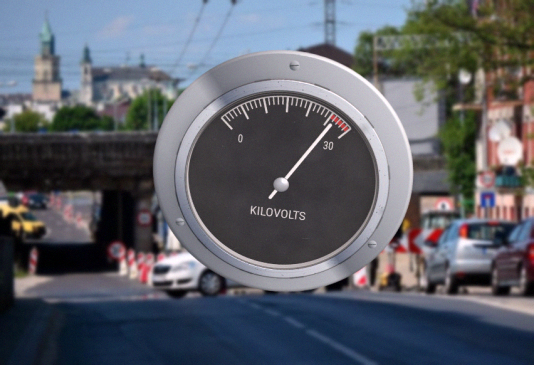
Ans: 26 (kV)
